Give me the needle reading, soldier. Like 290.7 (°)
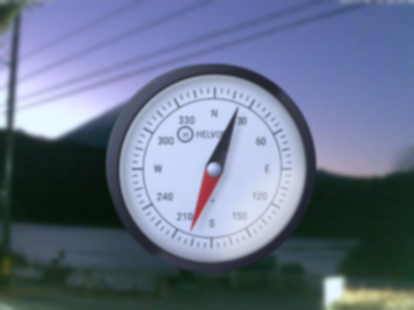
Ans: 200 (°)
